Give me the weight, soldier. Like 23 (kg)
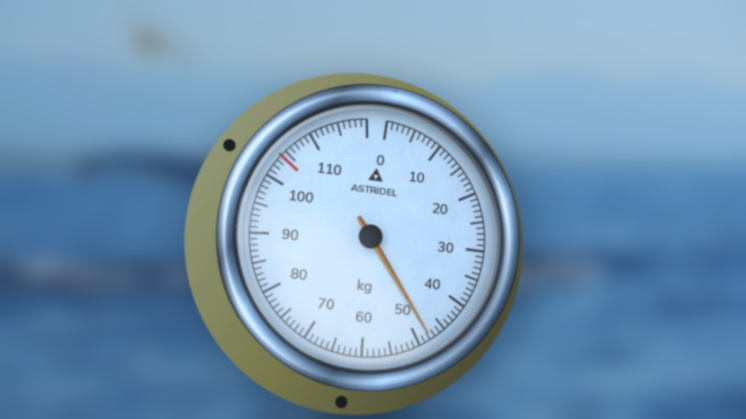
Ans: 48 (kg)
